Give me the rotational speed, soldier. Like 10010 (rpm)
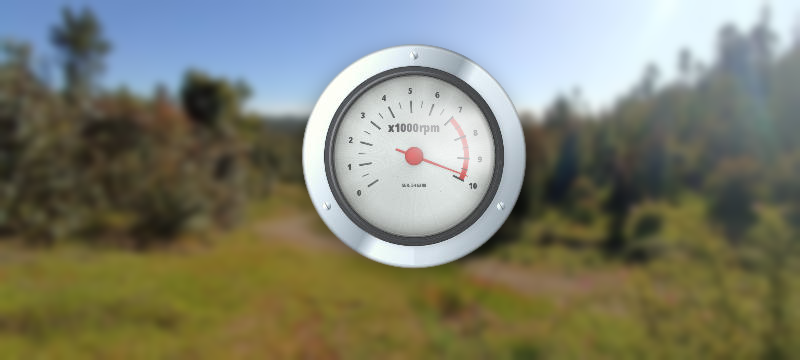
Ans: 9750 (rpm)
